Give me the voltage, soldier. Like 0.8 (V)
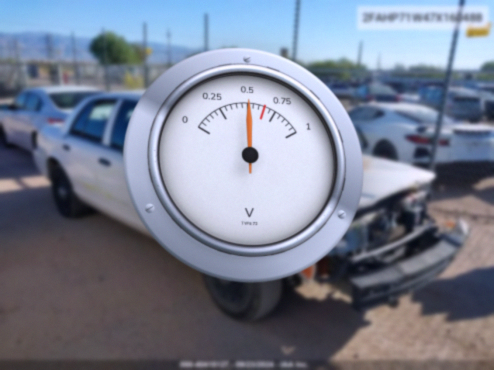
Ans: 0.5 (V)
